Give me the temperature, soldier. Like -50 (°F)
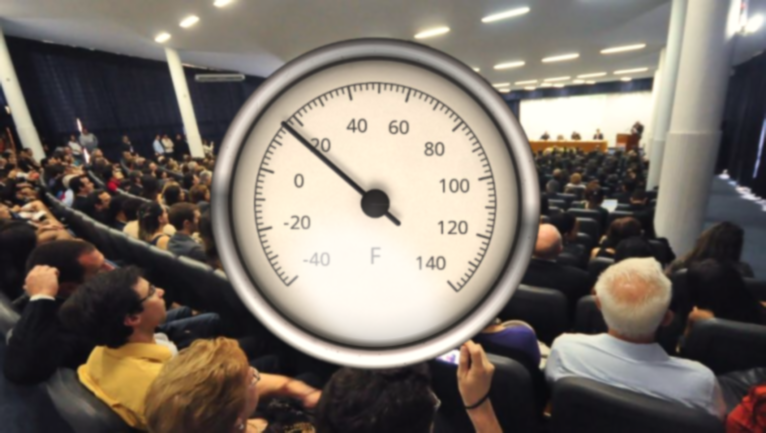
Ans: 16 (°F)
